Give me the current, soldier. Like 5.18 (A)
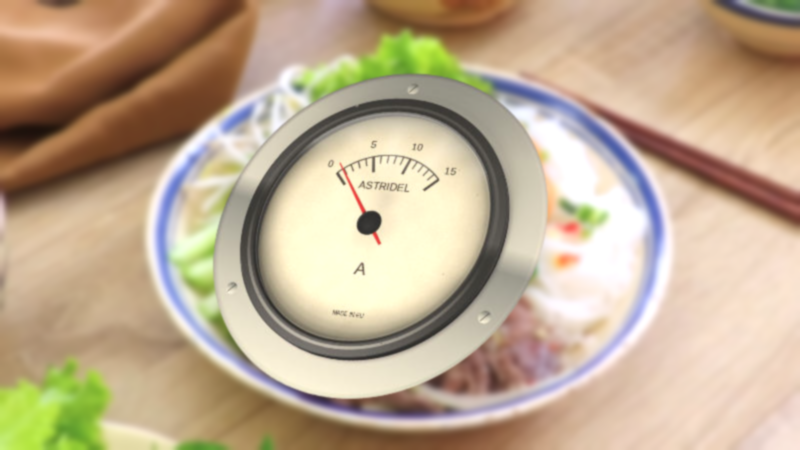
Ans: 1 (A)
